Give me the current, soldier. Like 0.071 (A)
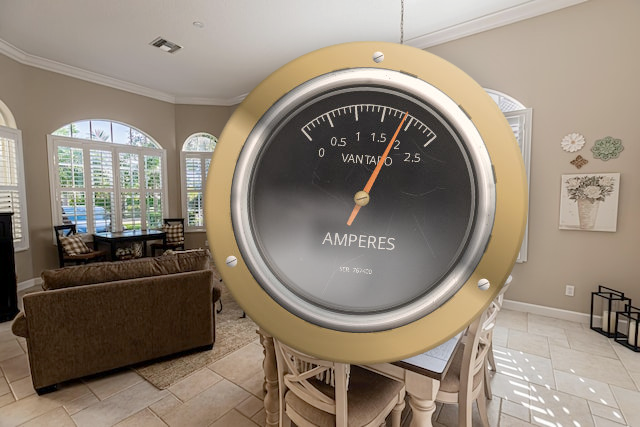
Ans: 1.9 (A)
